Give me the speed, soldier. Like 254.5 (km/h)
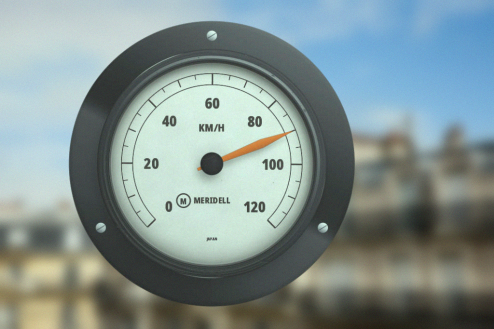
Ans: 90 (km/h)
